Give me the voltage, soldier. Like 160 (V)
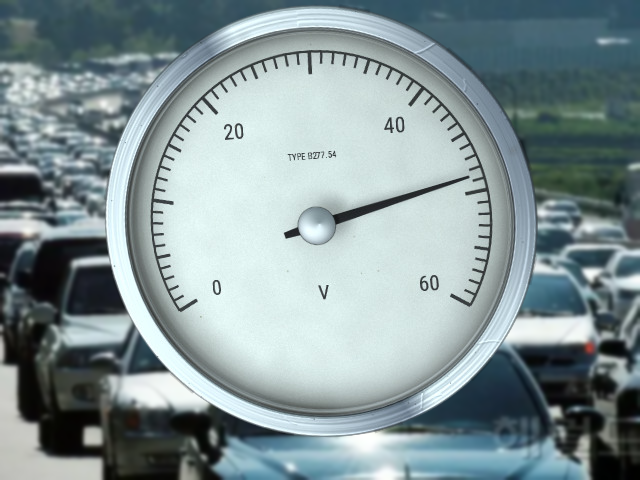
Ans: 48.5 (V)
